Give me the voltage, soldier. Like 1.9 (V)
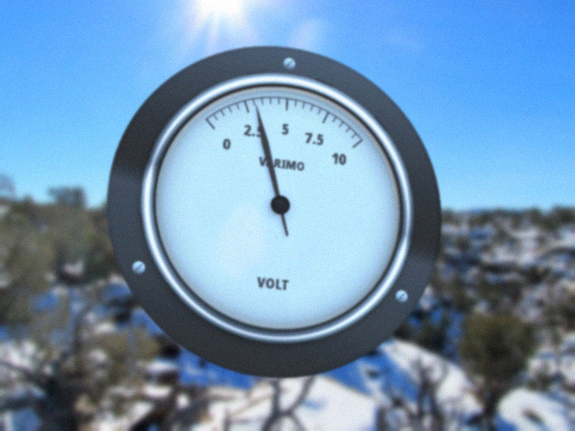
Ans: 3 (V)
